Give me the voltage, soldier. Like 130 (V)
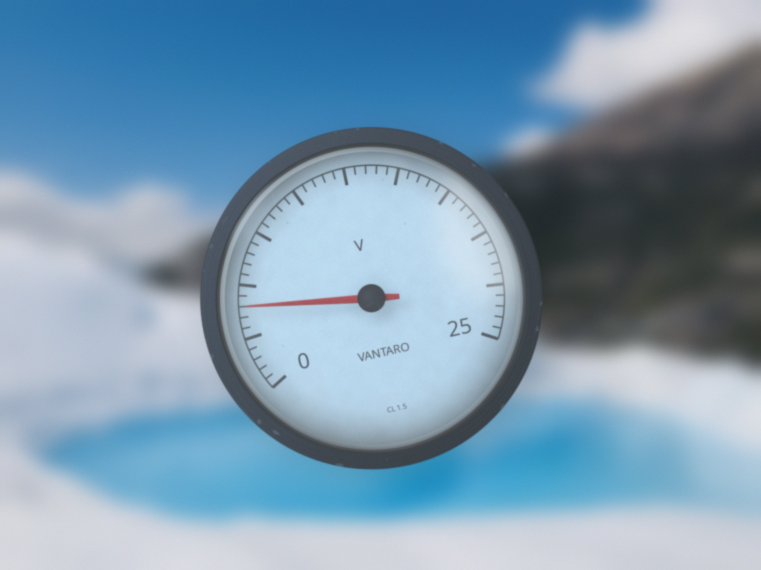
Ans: 4 (V)
